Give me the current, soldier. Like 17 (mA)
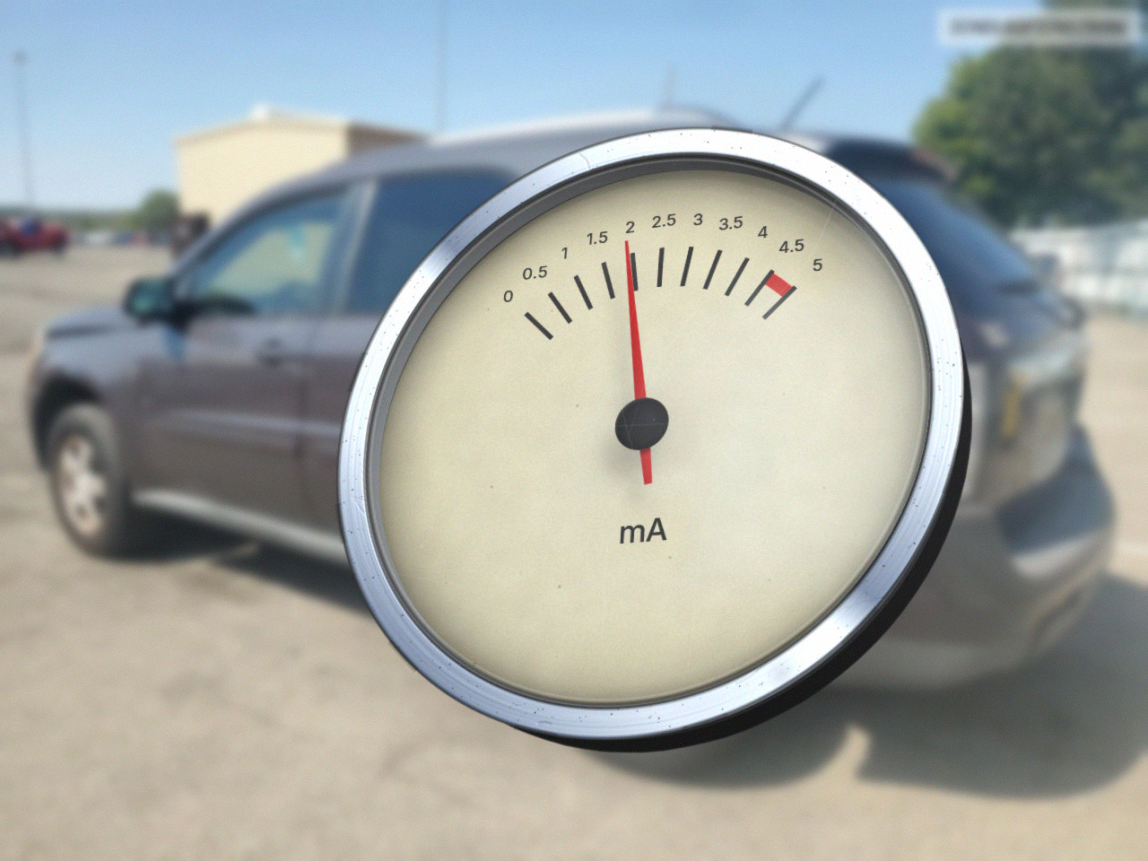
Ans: 2 (mA)
